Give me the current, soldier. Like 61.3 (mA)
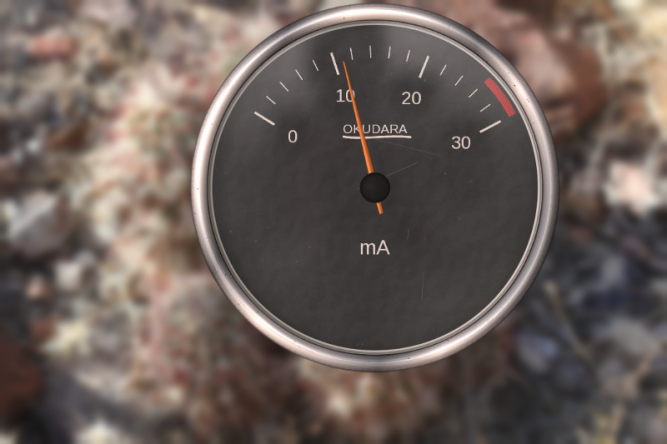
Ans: 11 (mA)
